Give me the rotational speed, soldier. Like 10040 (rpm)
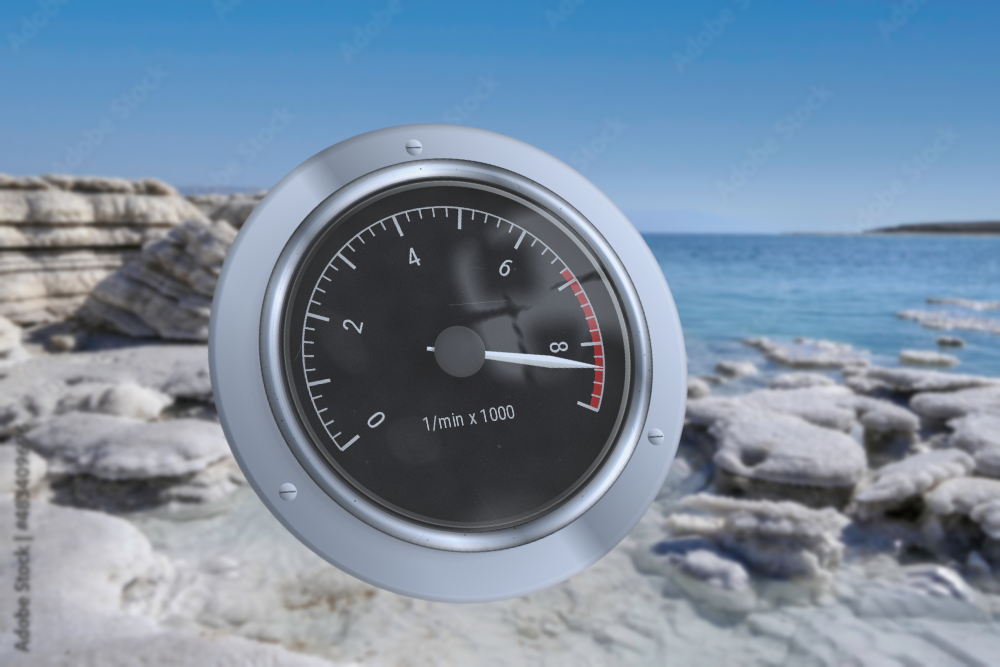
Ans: 8400 (rpm)
